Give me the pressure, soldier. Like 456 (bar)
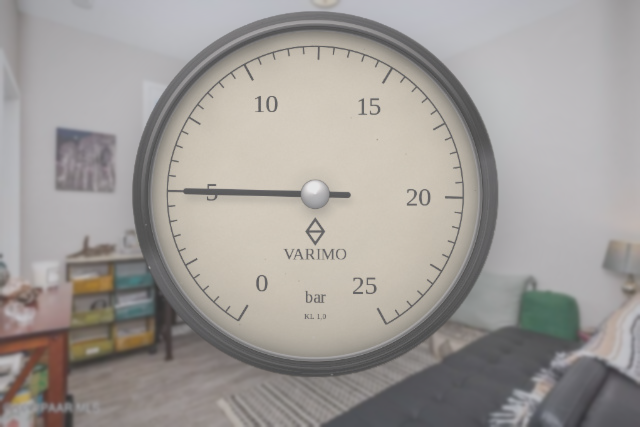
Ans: 5 (bar)
